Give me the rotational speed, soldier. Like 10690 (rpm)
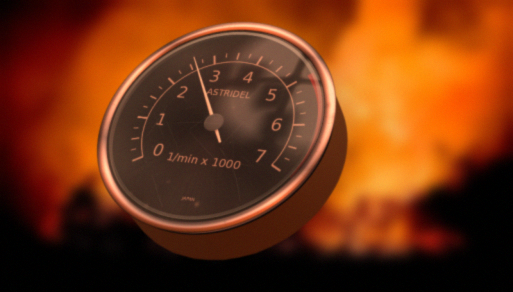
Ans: 2625 (rpm)
